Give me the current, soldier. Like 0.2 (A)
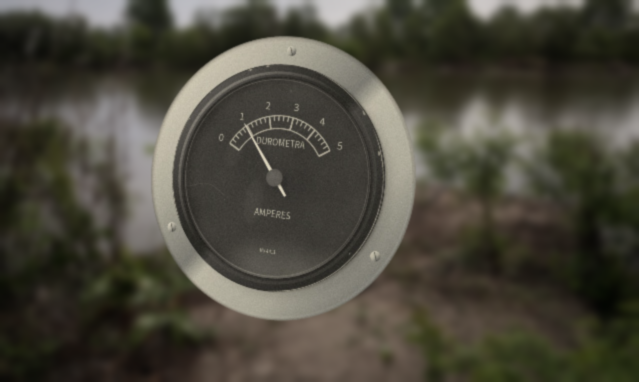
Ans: 1 (A)
